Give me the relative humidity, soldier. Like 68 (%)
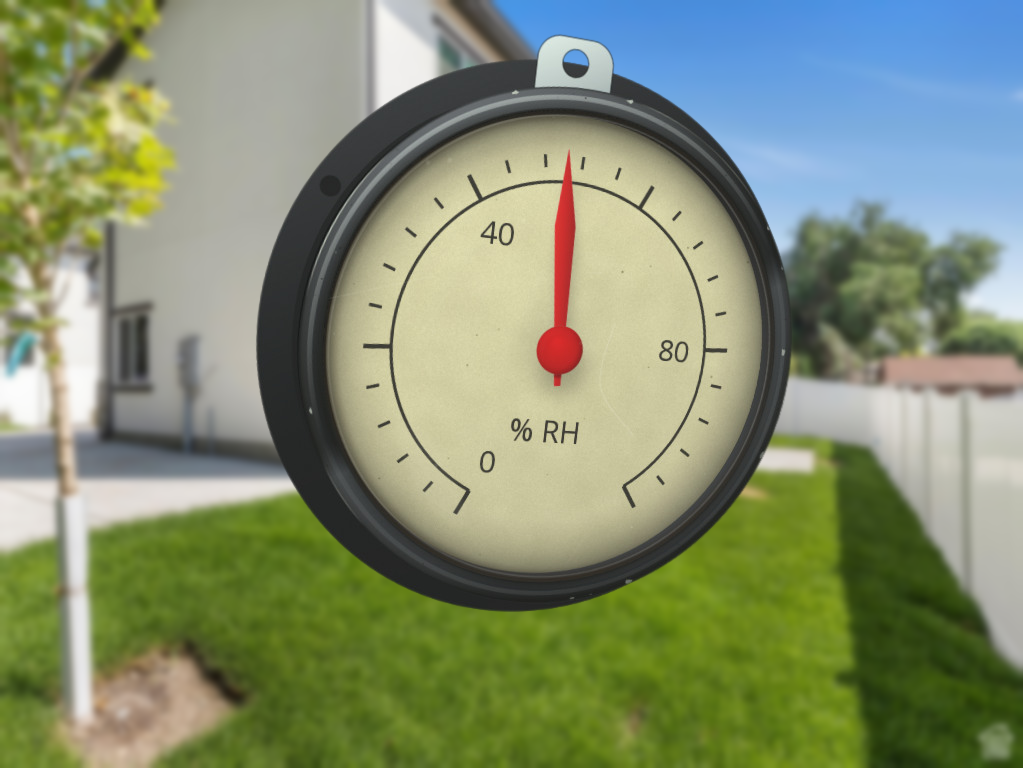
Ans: 50 (%)
